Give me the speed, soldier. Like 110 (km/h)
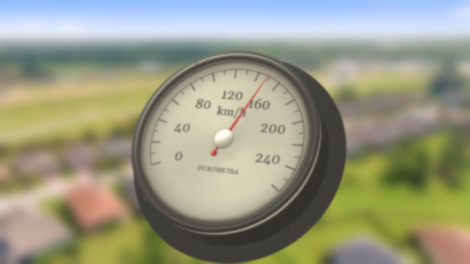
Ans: 150 (km/h)
